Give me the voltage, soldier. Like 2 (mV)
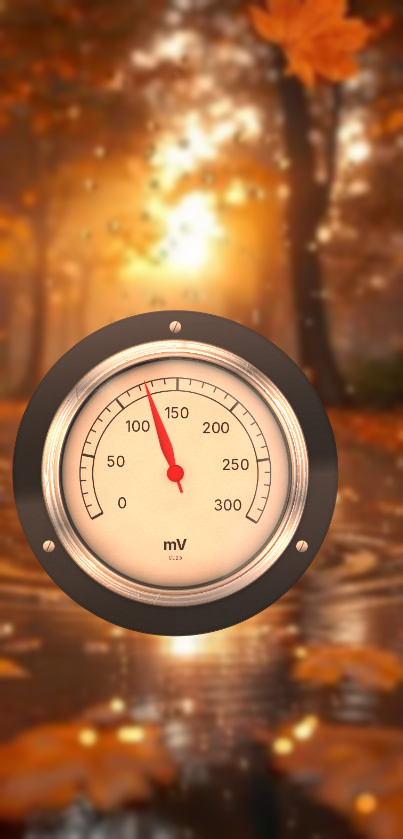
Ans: 125 (mV)
